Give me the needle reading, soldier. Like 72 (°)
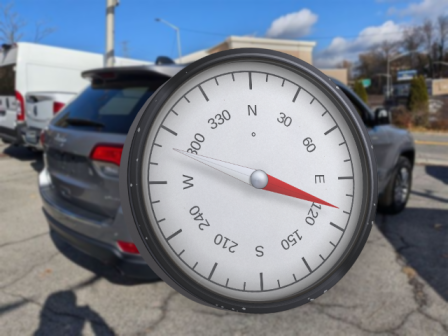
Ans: 110 (°)
